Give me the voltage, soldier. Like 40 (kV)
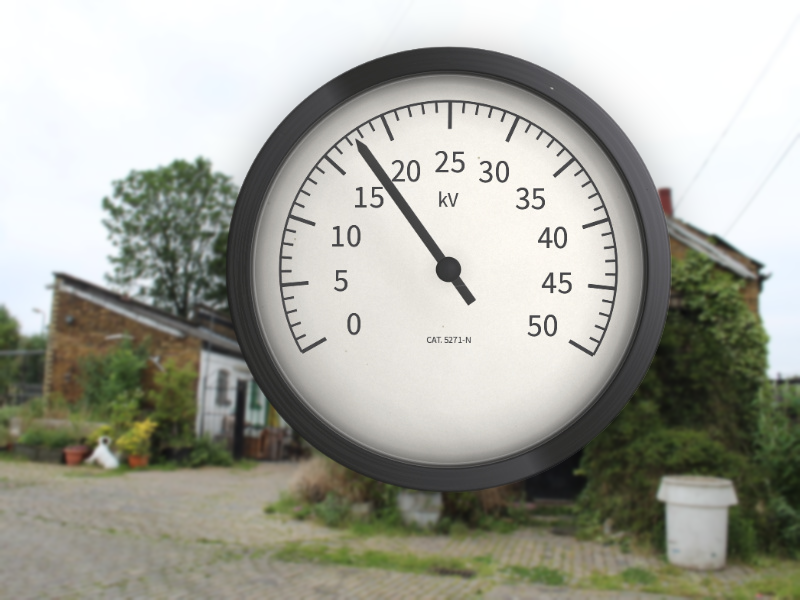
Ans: 17.5 (kV)
